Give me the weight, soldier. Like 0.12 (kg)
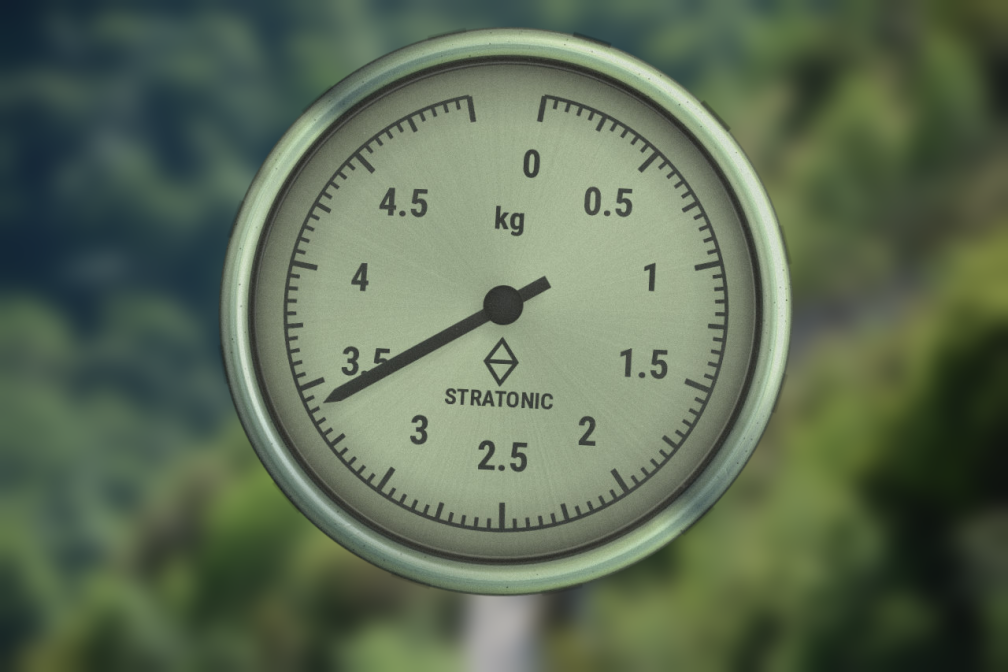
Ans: 3.4 (kg)
